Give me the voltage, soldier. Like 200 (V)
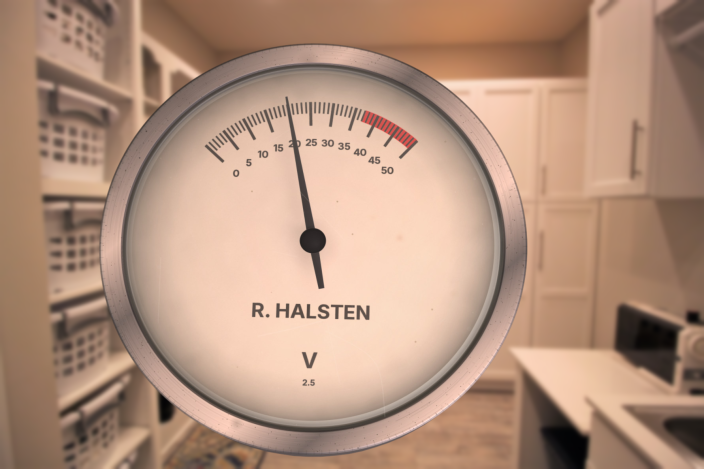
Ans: 20 (V)
